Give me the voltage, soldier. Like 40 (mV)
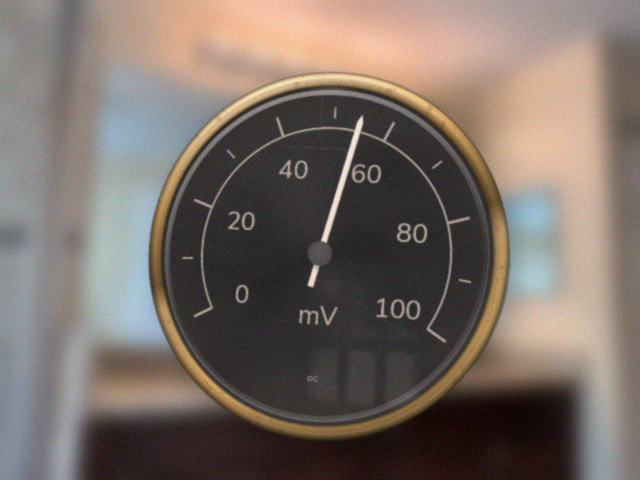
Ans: 55 (mV)
